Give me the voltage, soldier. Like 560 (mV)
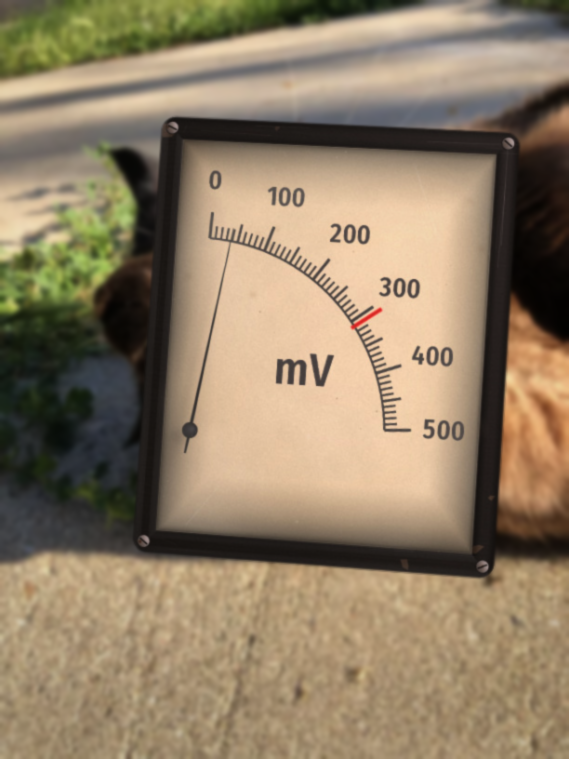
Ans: 40 (mV)
